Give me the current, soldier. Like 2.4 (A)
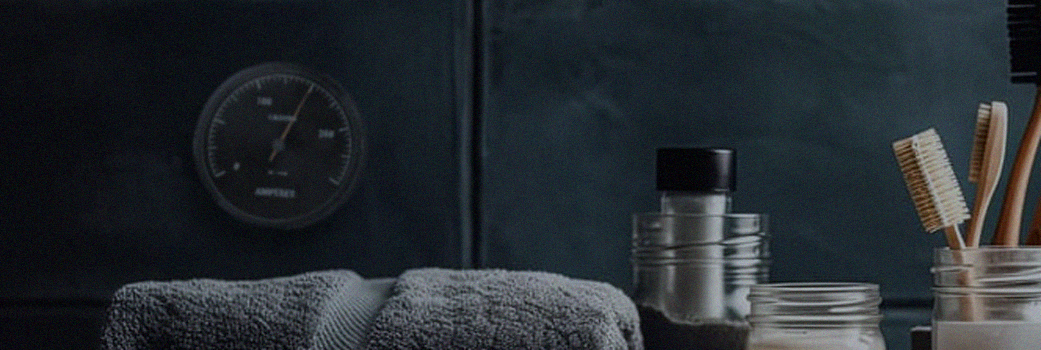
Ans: 150 (A)
